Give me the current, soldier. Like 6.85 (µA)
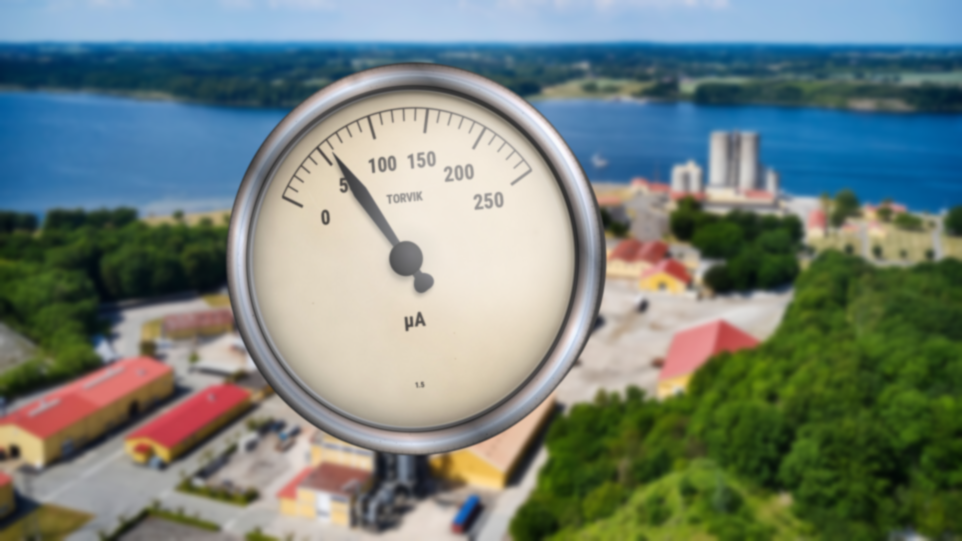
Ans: 60 (µA)
